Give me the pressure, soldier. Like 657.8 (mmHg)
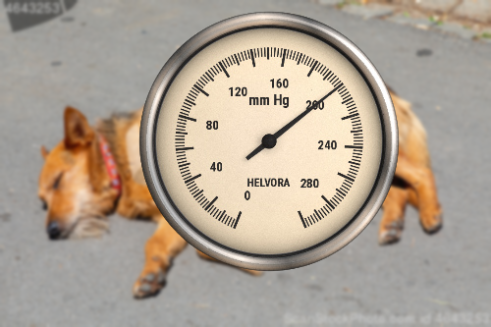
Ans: 200 (mmHg)
